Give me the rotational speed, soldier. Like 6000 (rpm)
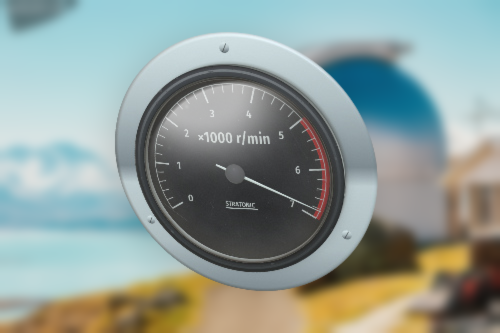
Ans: 6800 (rpm)
